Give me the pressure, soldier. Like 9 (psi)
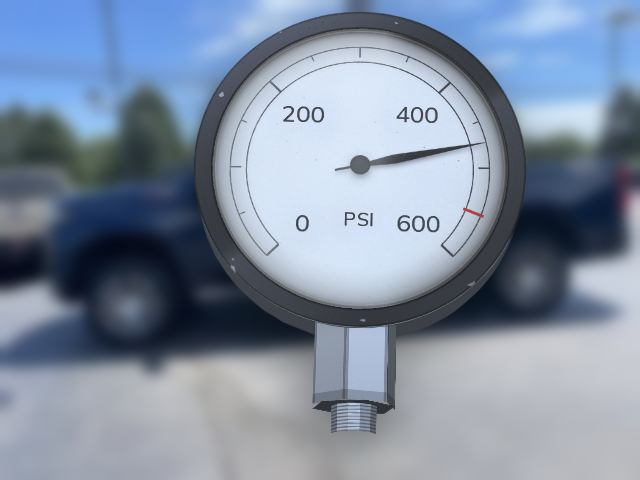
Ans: 475 (psi)
